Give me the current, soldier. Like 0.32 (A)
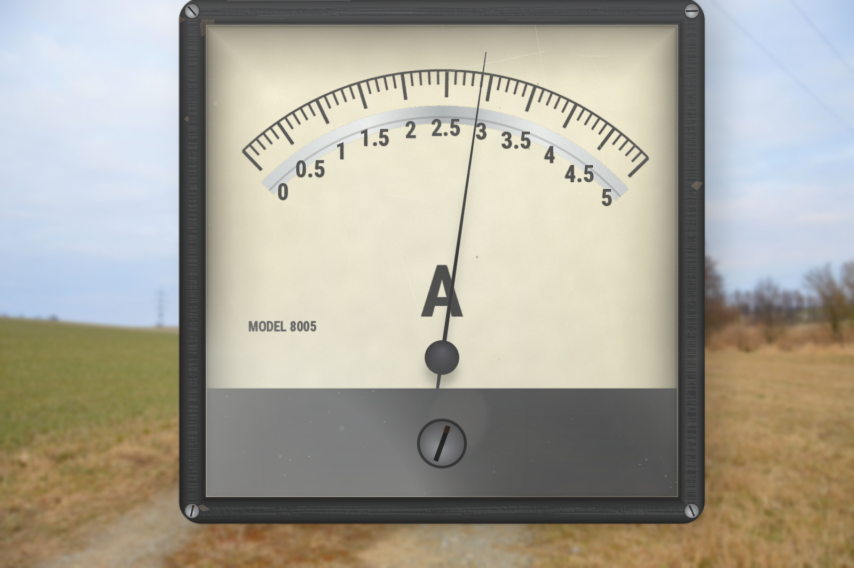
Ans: 2.9 (A)
